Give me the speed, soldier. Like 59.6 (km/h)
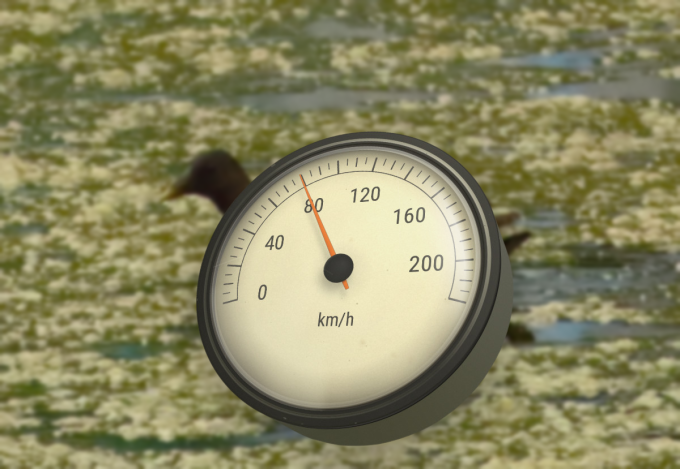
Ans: 80 (km/h)
